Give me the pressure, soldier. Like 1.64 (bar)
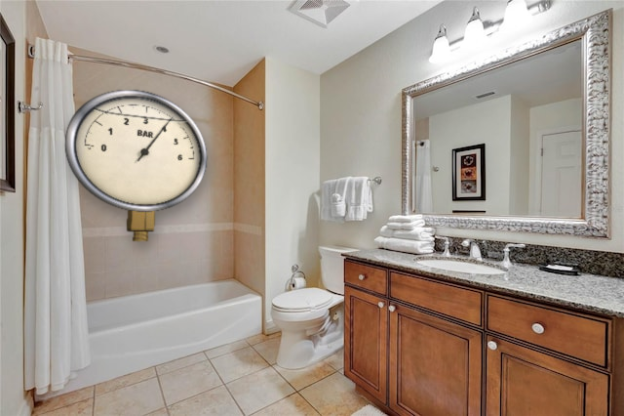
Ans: 4 (bar)
